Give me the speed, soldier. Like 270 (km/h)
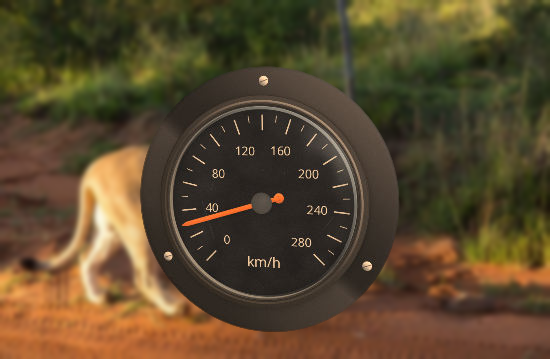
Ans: 30 (km/h)
